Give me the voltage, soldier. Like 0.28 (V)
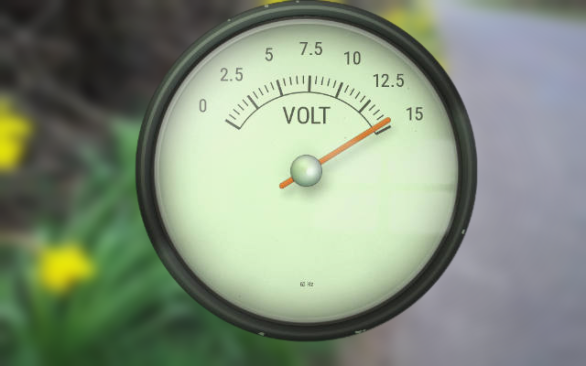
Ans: 14.5 (V)
